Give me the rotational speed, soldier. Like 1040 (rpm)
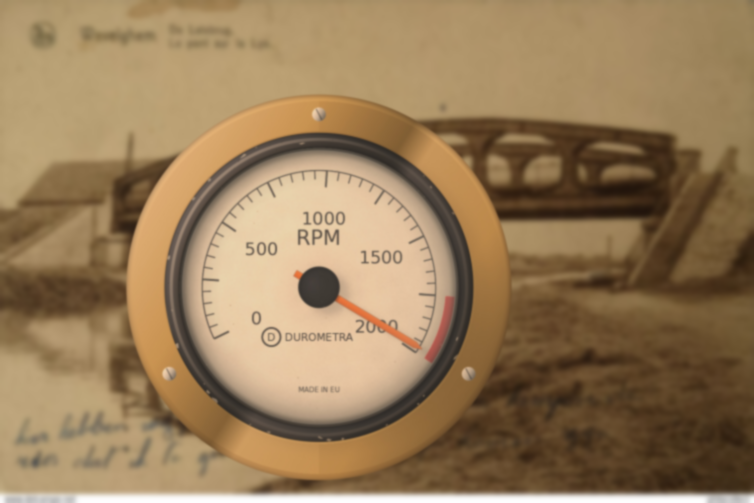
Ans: 1975 (rpm)
